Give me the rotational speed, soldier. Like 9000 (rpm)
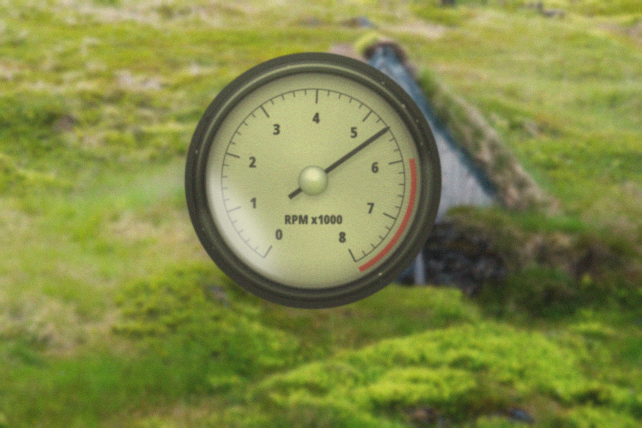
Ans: 5400 (rpm)
